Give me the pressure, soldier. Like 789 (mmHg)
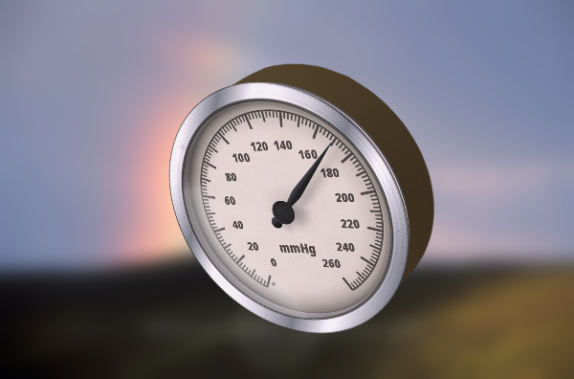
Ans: 170 (mmHg)
